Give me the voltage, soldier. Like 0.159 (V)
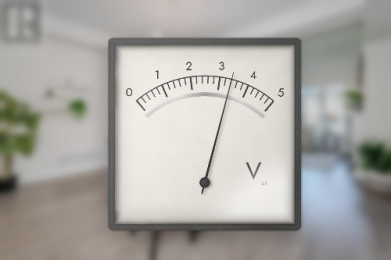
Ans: 3.4 (V)
